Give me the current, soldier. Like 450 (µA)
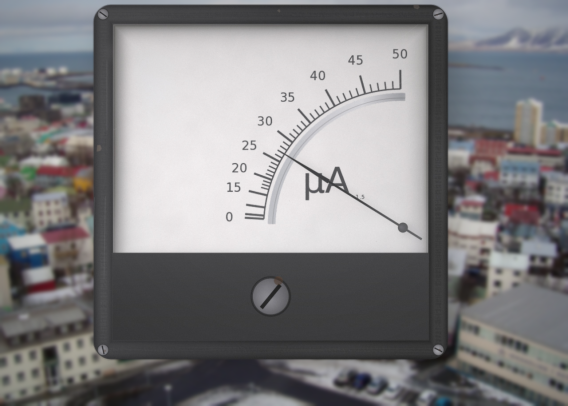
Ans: 27 (µA)
